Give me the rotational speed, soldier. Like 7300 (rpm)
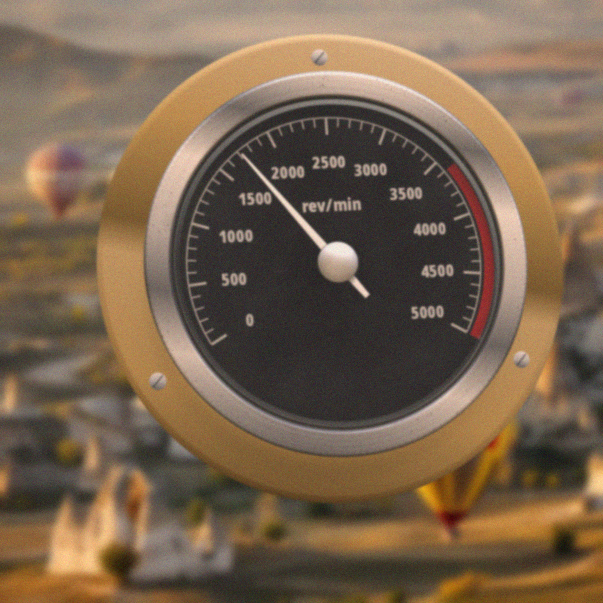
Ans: 1700 (rpm)
